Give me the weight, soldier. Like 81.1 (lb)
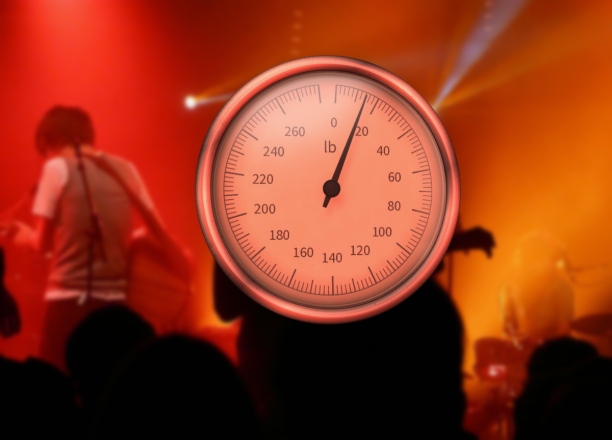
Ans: 14 (lb)
